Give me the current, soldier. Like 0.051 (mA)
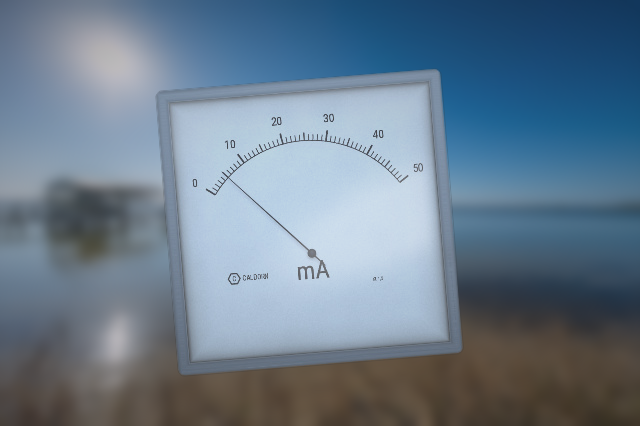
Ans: 5 (mA)
